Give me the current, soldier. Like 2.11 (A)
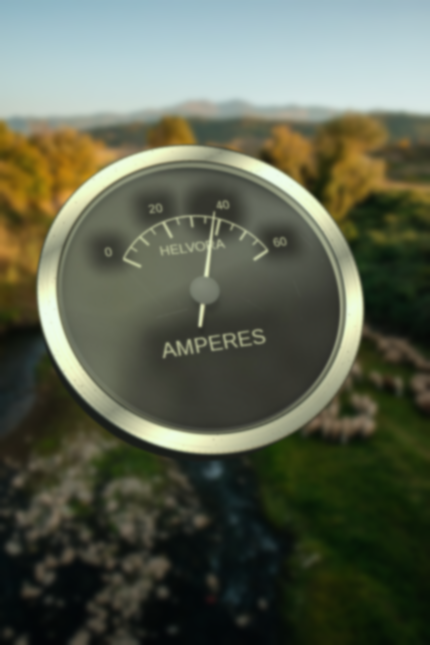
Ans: 37.5 (A)
